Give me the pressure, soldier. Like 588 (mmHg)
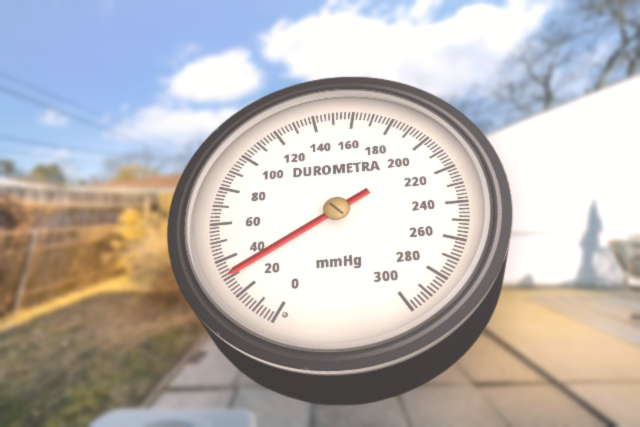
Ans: 30 (mmHg)
